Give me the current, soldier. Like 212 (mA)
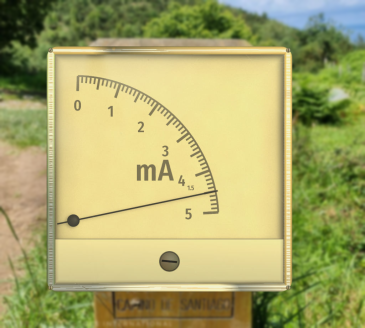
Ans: 4.5 (mA)
